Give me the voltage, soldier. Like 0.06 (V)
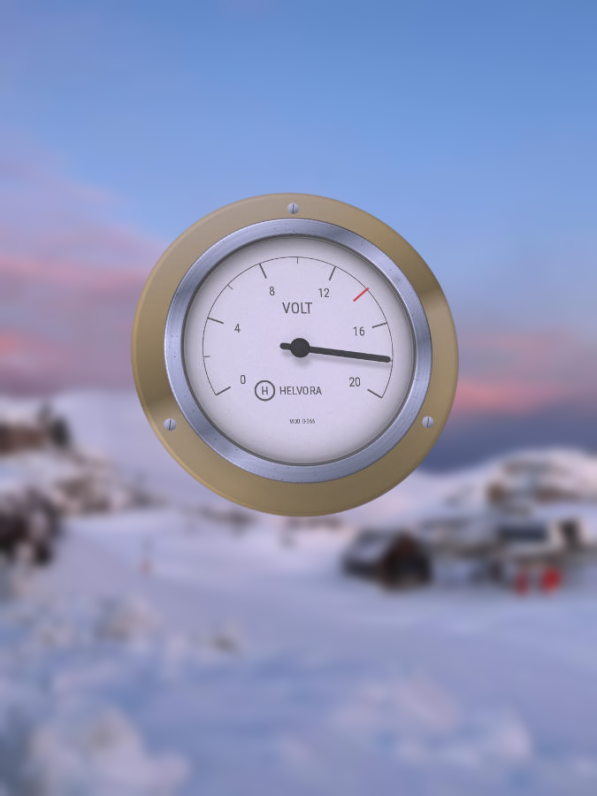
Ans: 18 (V)
